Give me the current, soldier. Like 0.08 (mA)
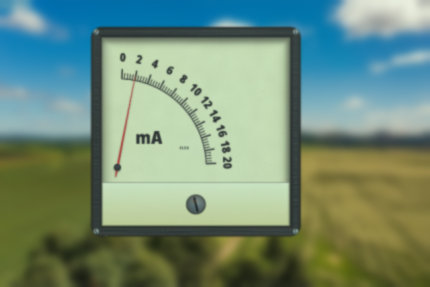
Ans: 2 (mA)
